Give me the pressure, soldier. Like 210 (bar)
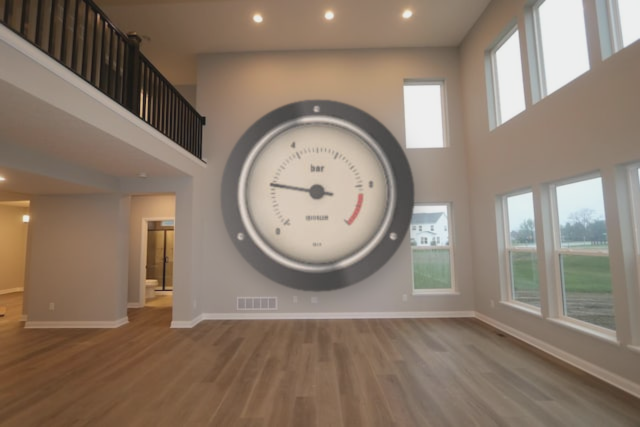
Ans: 2 (bar)
